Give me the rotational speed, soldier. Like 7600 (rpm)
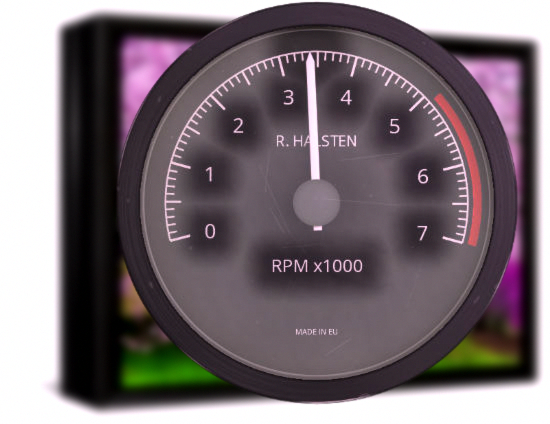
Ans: 3400 (rpm)
